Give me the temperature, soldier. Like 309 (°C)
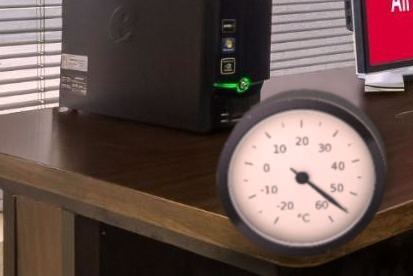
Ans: 55 (°C)
